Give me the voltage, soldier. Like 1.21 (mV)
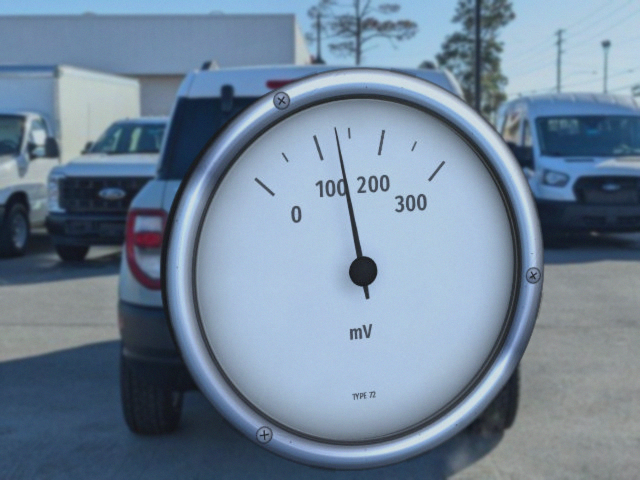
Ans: 125 (mV)
